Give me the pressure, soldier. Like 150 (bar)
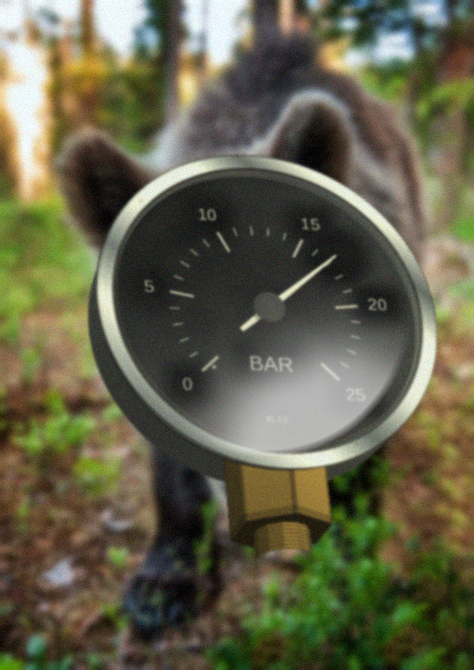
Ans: 17 (bar)
